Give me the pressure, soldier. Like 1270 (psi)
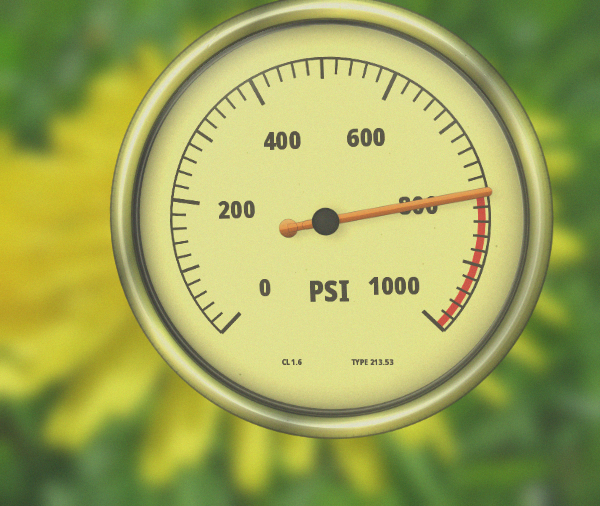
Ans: 800 (psi)
